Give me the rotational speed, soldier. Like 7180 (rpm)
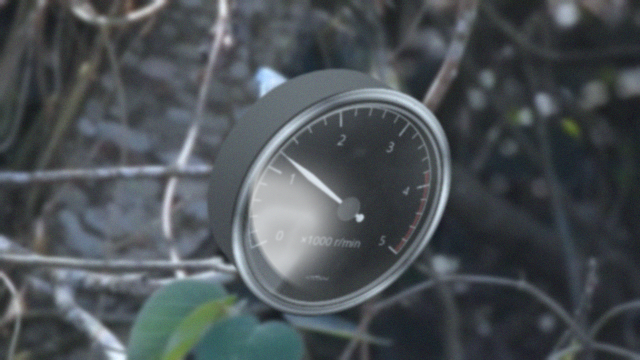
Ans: 1200 (rpm)
